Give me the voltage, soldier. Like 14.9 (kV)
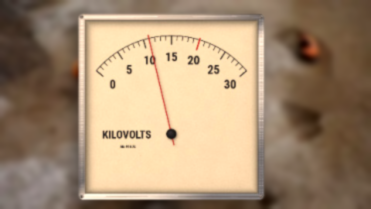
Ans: 11 (kV)
